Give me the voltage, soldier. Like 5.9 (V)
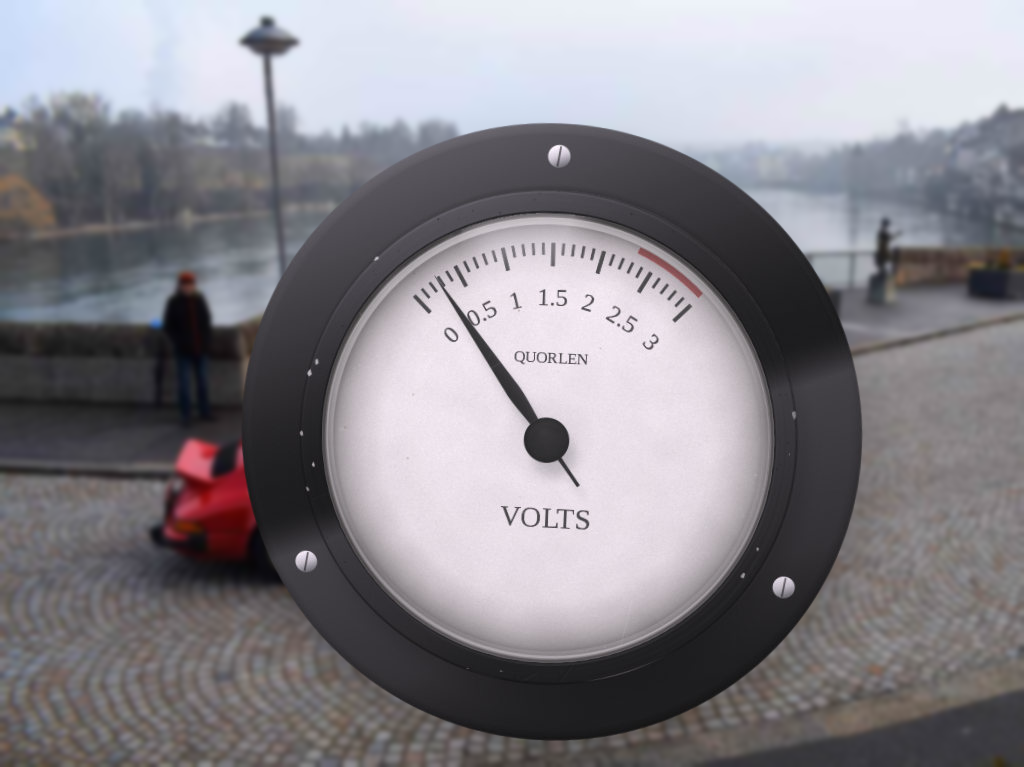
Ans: 0.3 (V)
